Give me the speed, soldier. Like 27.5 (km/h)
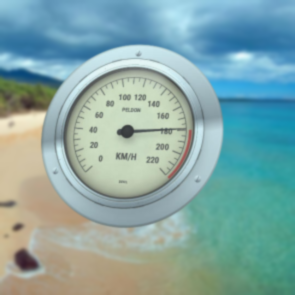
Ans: 180 (km/h)
